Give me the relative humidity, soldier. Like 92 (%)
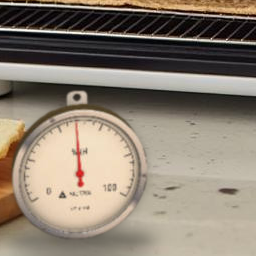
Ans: 48 (%)
